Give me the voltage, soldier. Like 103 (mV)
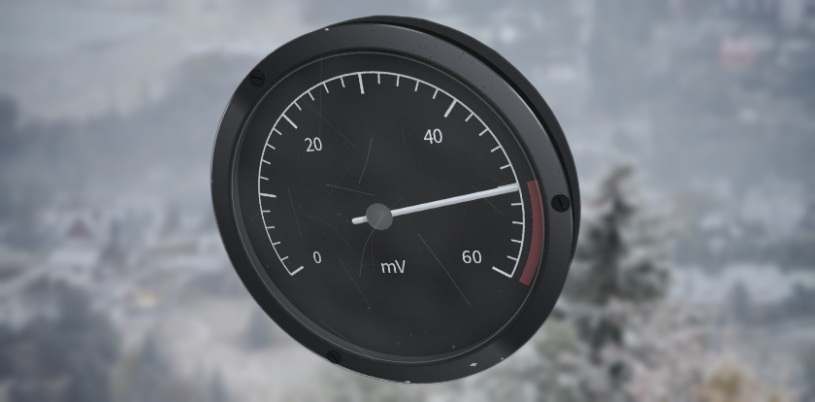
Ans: 50 (mV)
